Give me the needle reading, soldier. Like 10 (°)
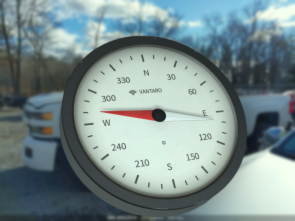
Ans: 280 (°)
